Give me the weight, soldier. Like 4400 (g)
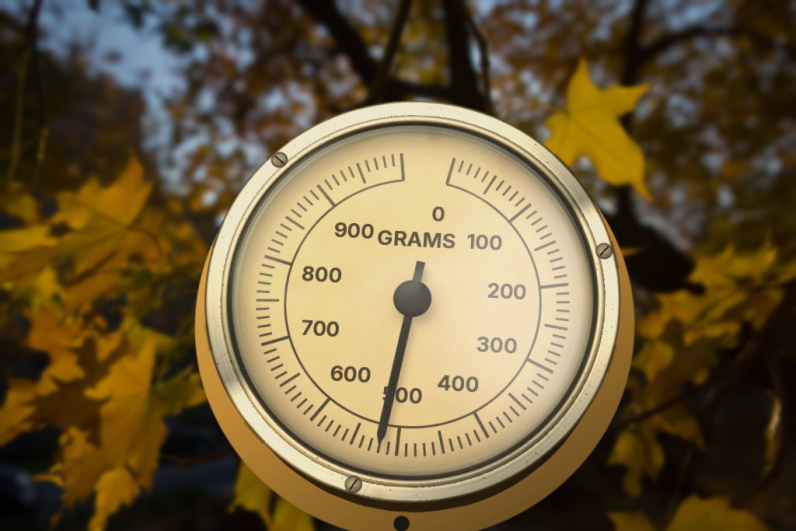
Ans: 520 (g)
